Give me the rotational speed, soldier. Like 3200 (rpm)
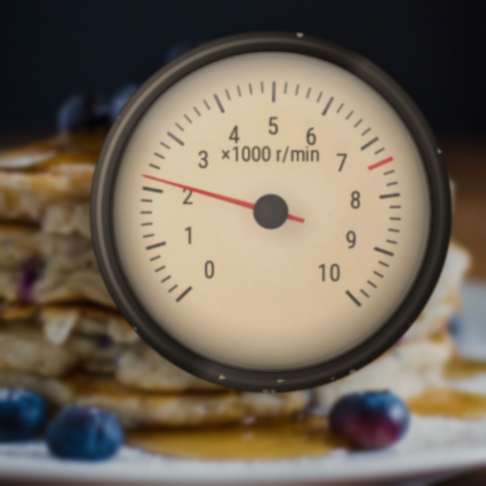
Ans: 2200 (rpm)
